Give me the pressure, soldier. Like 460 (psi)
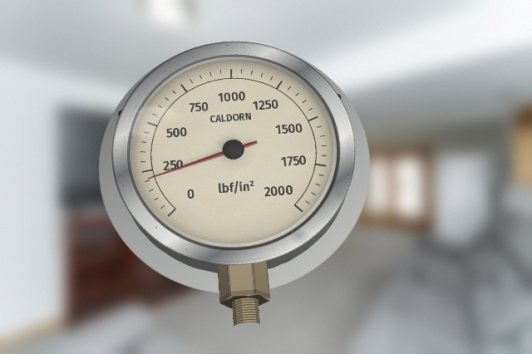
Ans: 200 (psi)
